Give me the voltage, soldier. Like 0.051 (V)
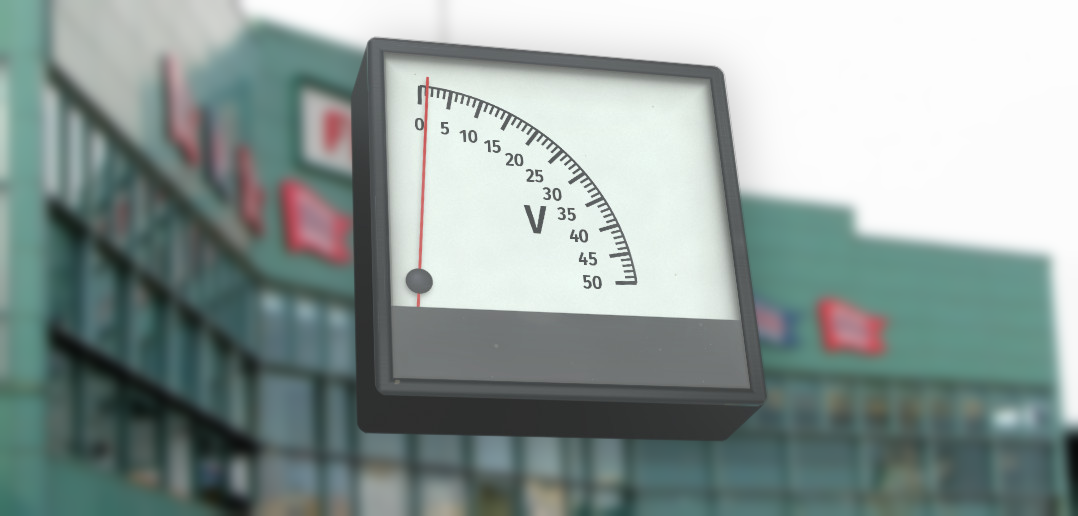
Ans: 1 (V)
